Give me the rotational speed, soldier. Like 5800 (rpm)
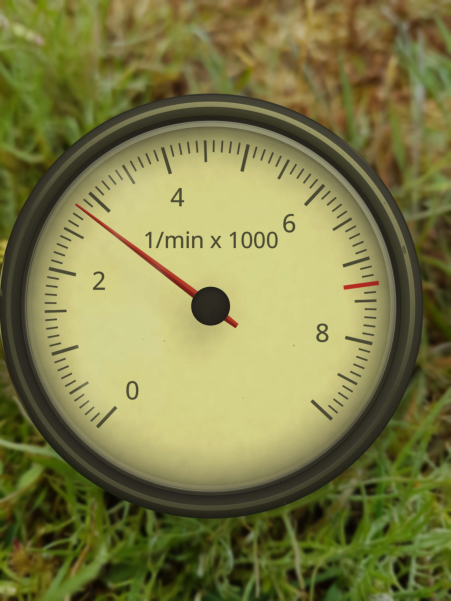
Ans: 2800 (rpm)
